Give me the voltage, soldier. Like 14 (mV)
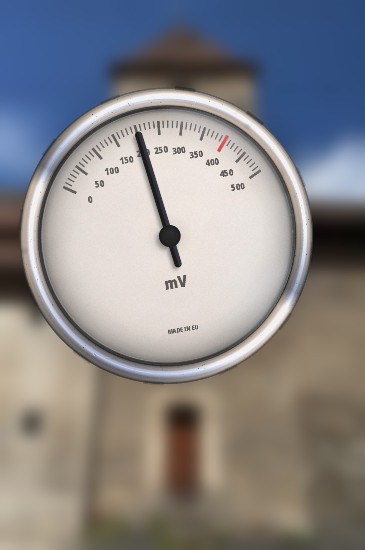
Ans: 200 (mV)
